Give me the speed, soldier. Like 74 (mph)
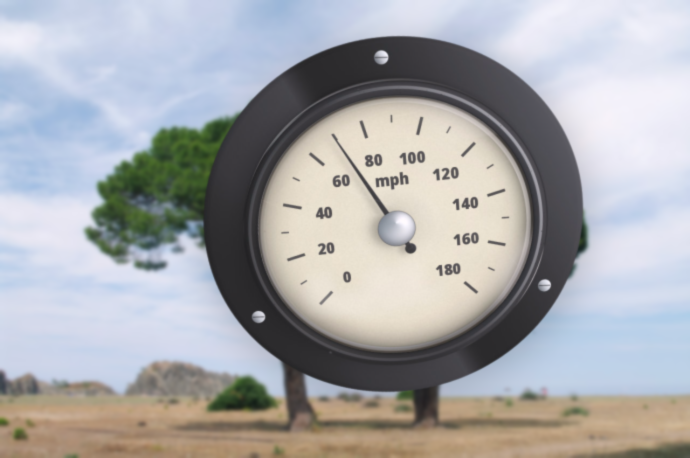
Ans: 70 (mph)
